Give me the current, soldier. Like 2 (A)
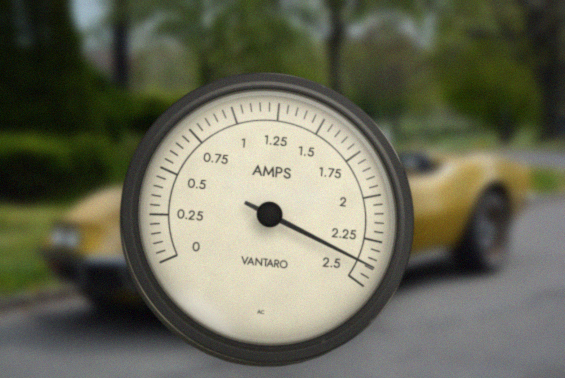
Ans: 2.4 (A)
